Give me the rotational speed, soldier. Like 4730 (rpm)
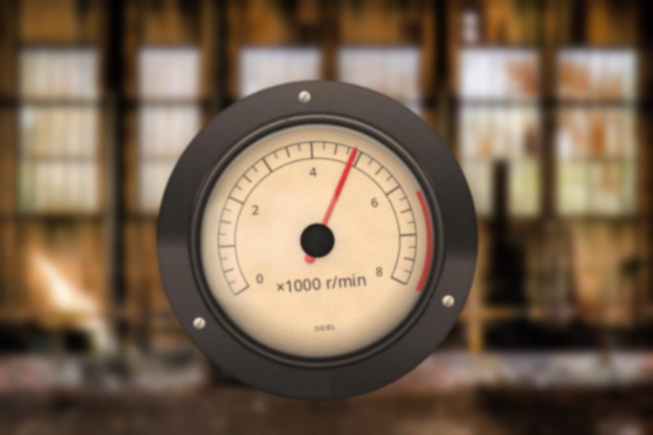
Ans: 4875 (rpm)
